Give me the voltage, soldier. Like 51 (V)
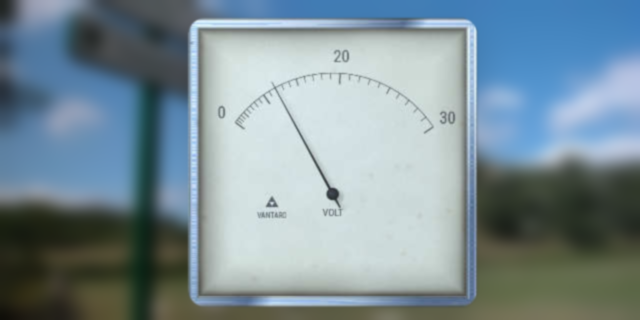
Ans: 12 (V)
